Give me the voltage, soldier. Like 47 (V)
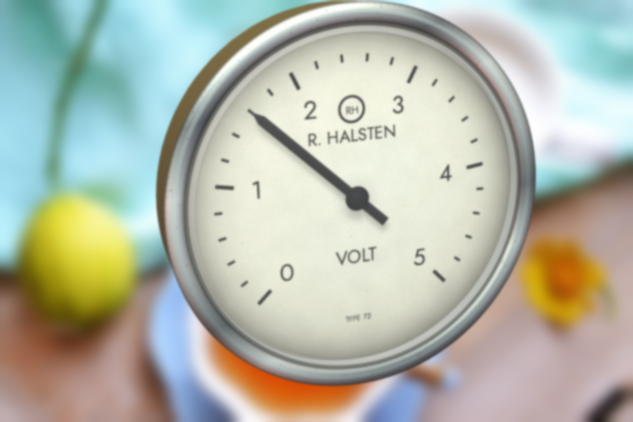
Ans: 1.6 (V)
